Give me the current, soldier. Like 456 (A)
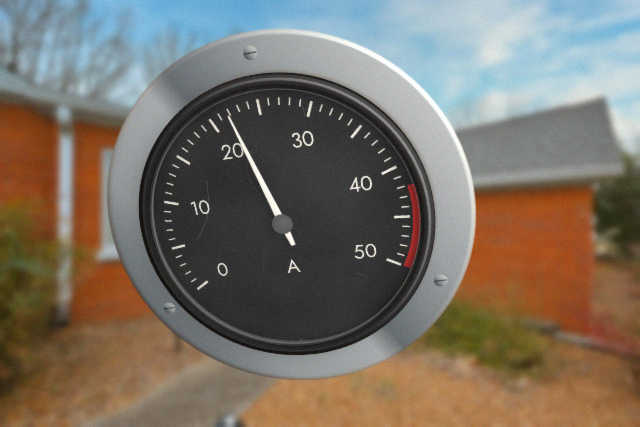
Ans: 22 (A)
